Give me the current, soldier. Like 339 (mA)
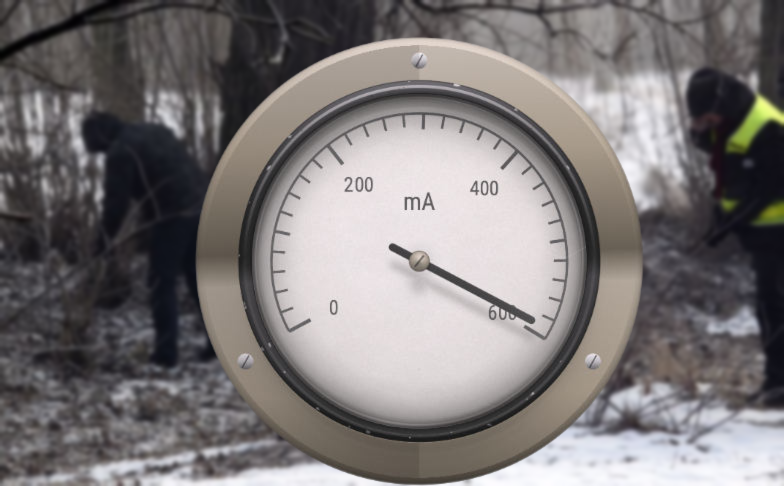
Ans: 590 (mA)
